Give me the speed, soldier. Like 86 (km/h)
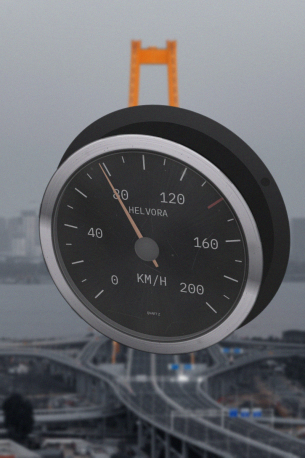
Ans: 80 (km/h)
